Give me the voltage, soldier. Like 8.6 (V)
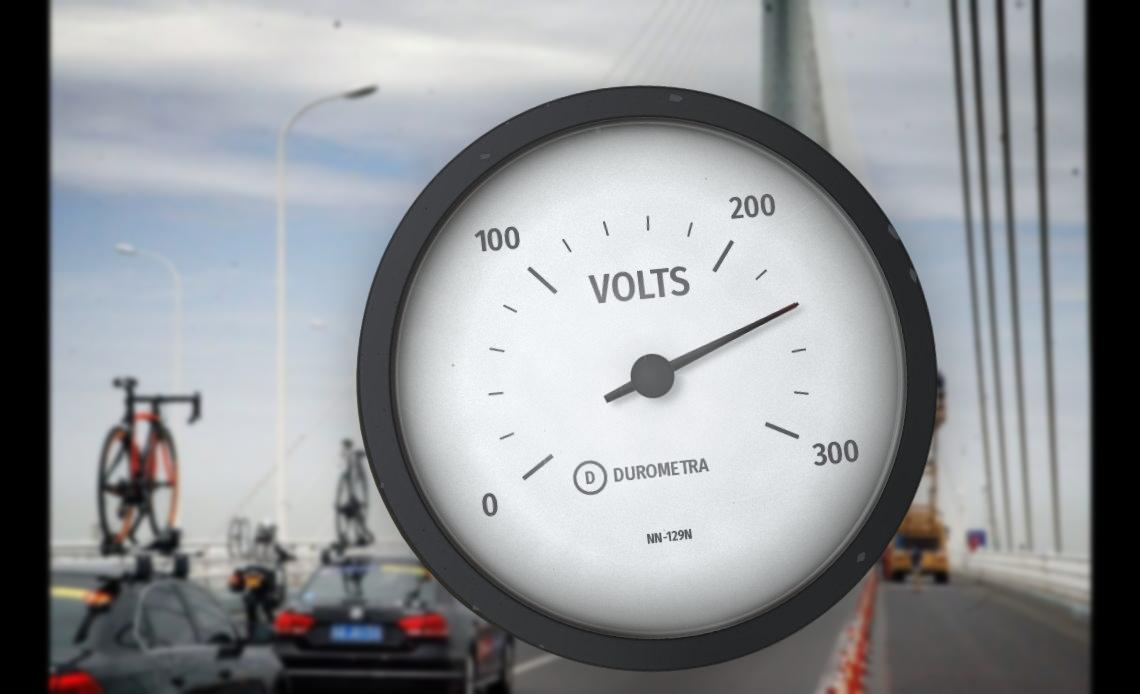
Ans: 240 (V)
